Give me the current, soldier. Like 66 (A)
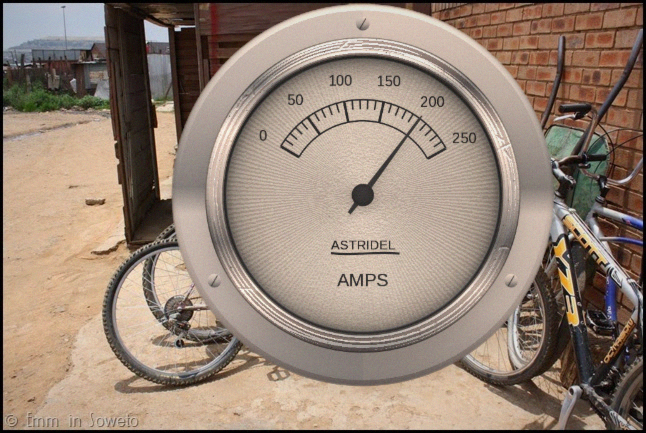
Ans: 200 (A)
